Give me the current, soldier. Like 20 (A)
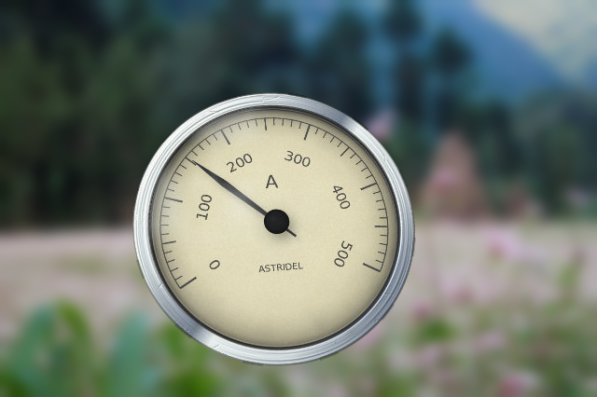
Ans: 150 (A)
